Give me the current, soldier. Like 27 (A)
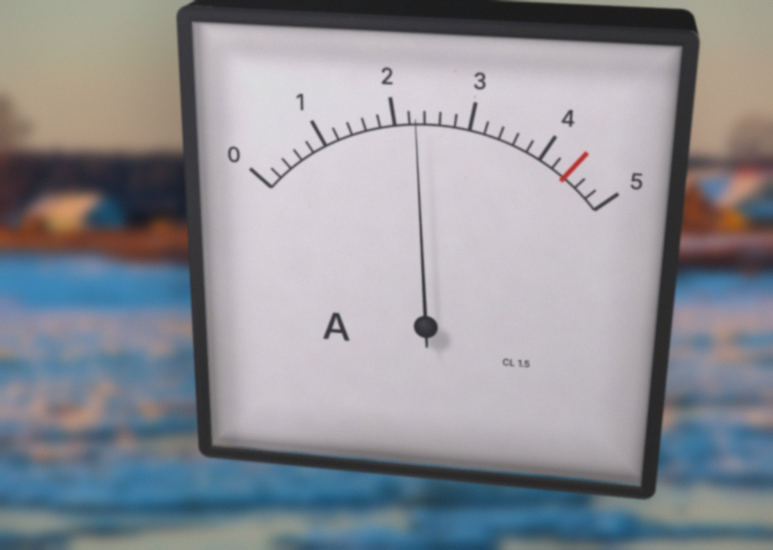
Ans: 2.3 (A)
